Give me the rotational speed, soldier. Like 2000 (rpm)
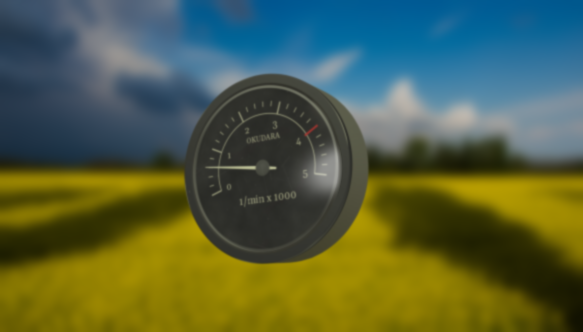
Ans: 600 (rpm)
